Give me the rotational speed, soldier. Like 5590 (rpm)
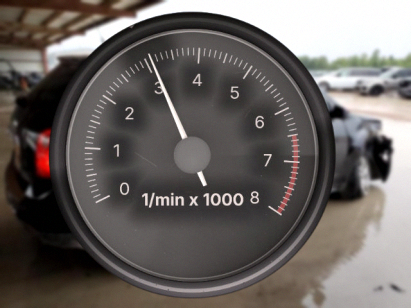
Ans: 3100 (rpm)
